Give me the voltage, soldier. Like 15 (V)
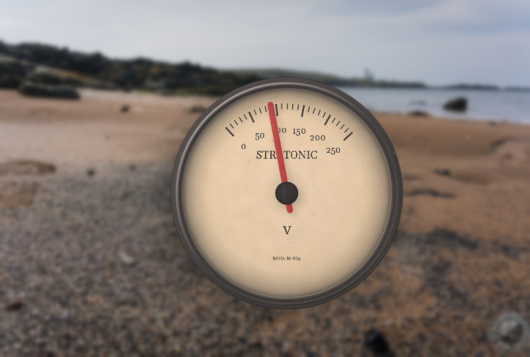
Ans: 90 (V)
